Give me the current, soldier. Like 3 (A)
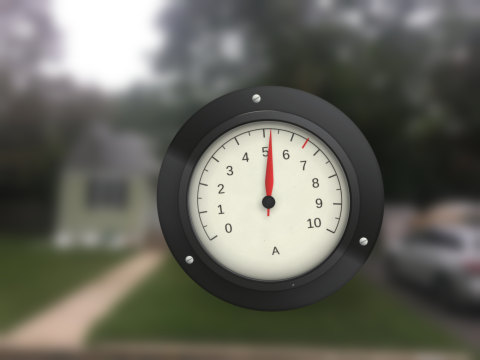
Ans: 5.25 (A)
